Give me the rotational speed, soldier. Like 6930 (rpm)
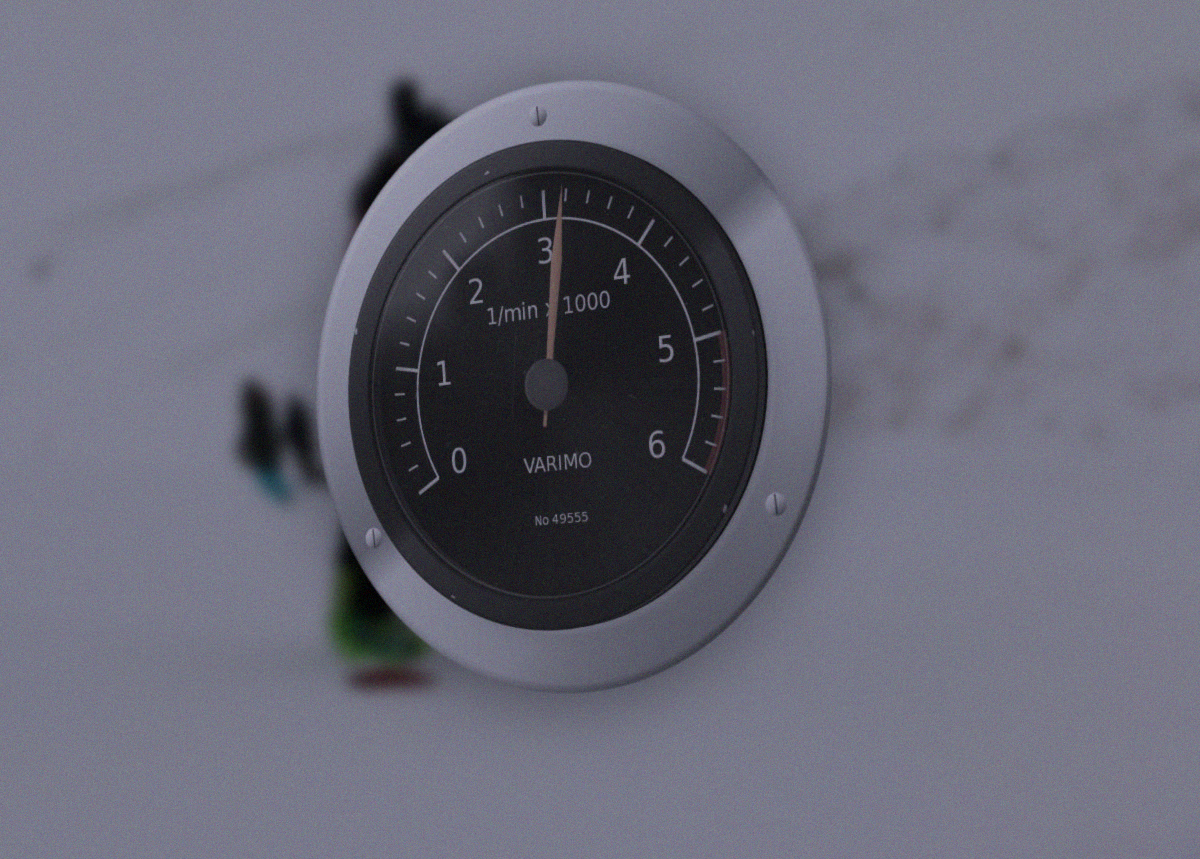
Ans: 3200 (rpm)
